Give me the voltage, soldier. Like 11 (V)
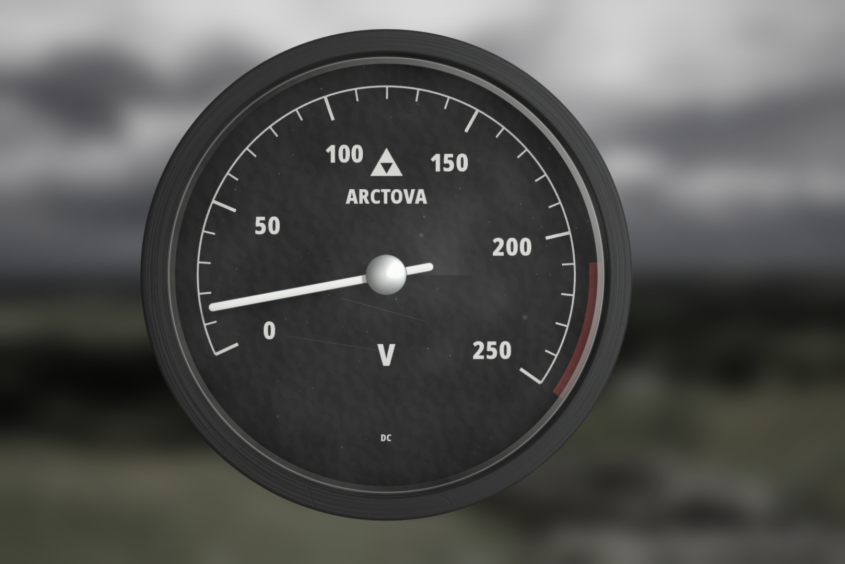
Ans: 15 (V)
